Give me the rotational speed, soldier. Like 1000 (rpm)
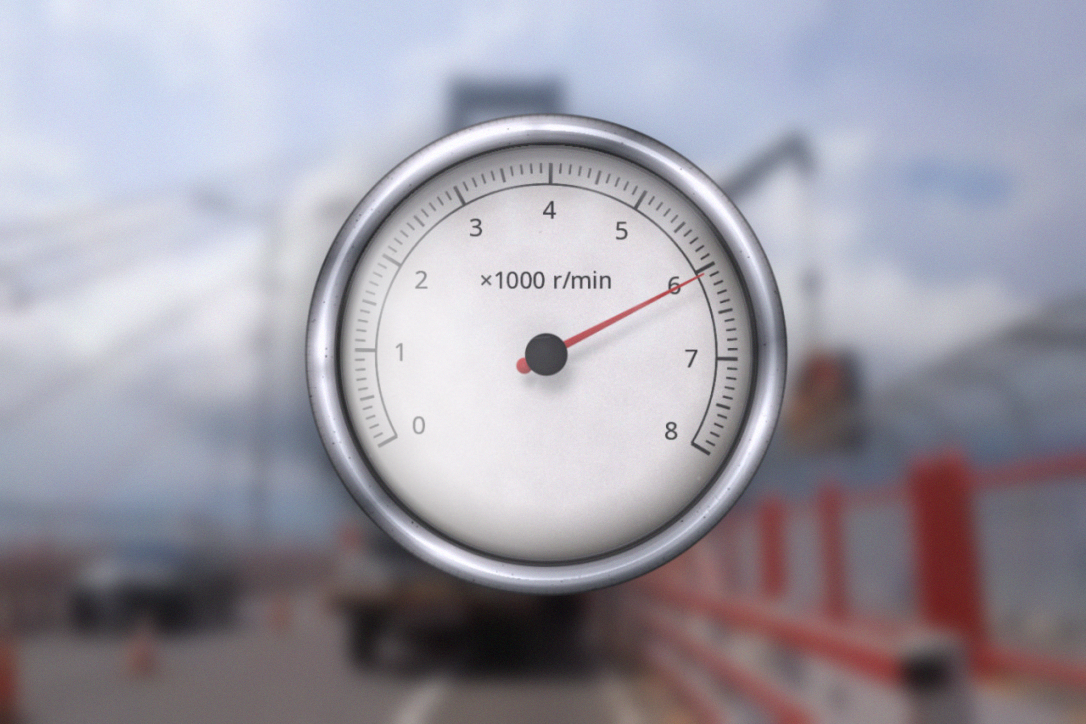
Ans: 6050 (rpm)
